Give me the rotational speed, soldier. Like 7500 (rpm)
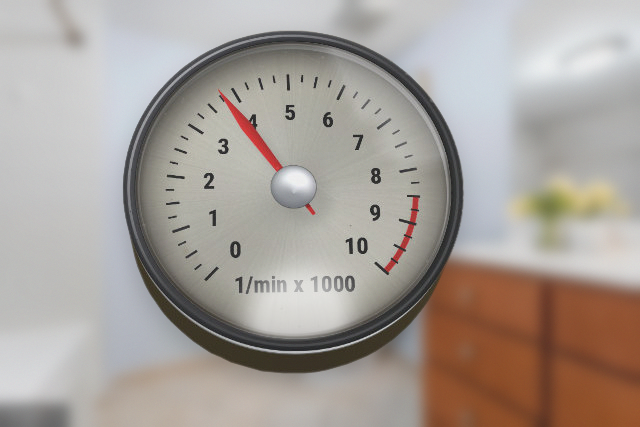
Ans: 3750 (rpm)
